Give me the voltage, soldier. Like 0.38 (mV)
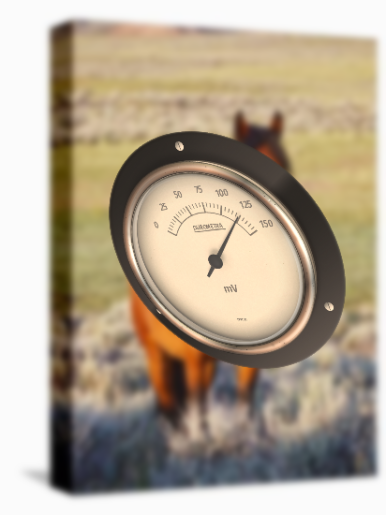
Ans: 125 (mV)
